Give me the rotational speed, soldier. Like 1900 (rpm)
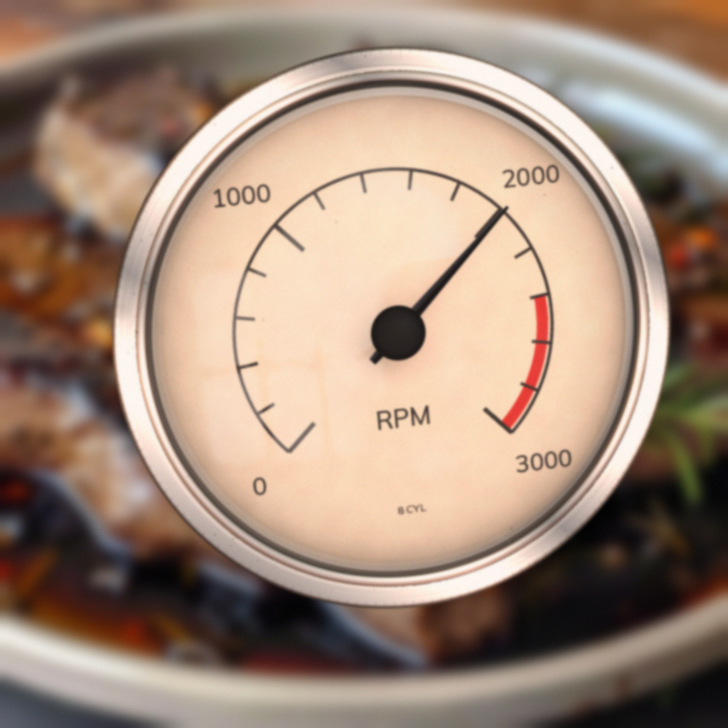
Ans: 2000 (rpm)
